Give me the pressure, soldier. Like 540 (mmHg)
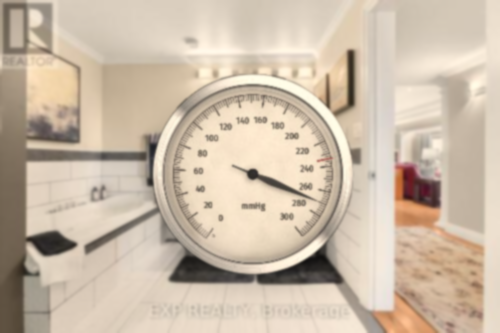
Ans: 270 (mmHg)
